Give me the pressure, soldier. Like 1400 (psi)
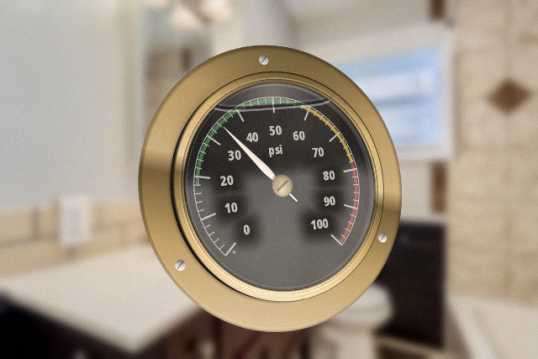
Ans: 34 (psi)
